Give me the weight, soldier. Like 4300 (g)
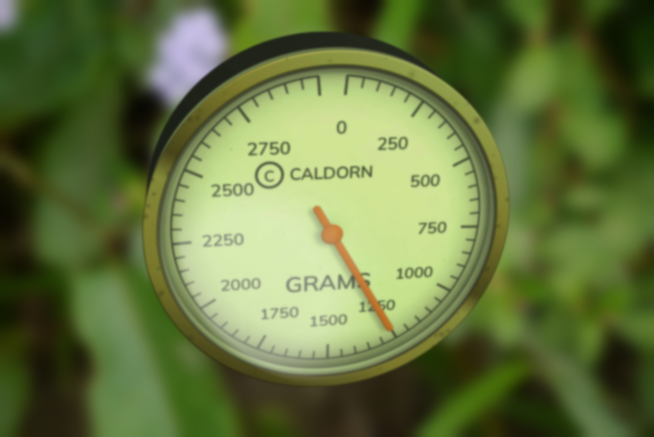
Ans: 1250 (g)
